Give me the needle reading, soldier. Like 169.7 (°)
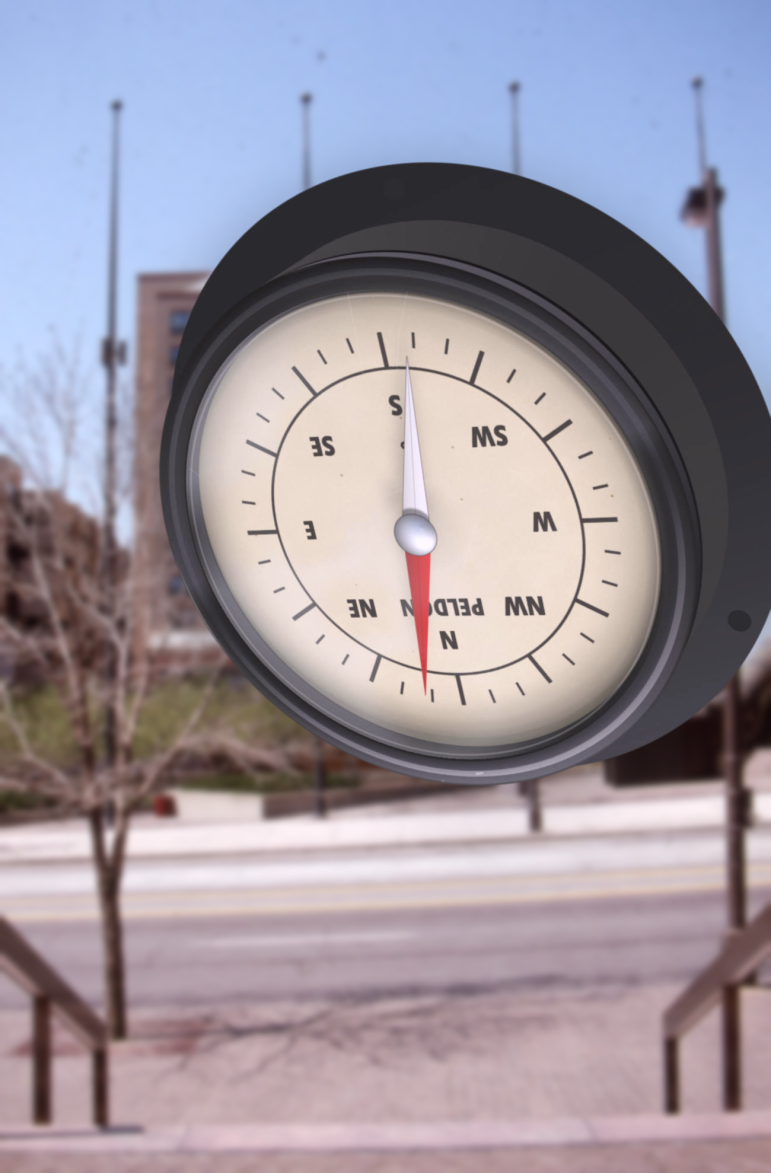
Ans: 10 (°)
